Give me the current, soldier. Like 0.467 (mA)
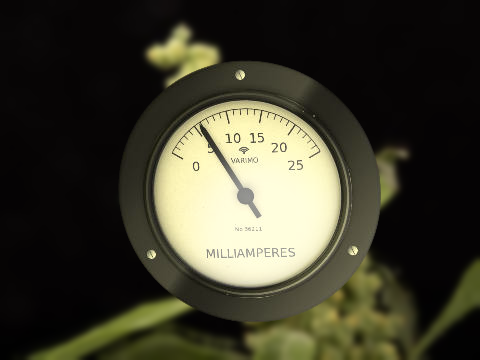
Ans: 6 (mA)
